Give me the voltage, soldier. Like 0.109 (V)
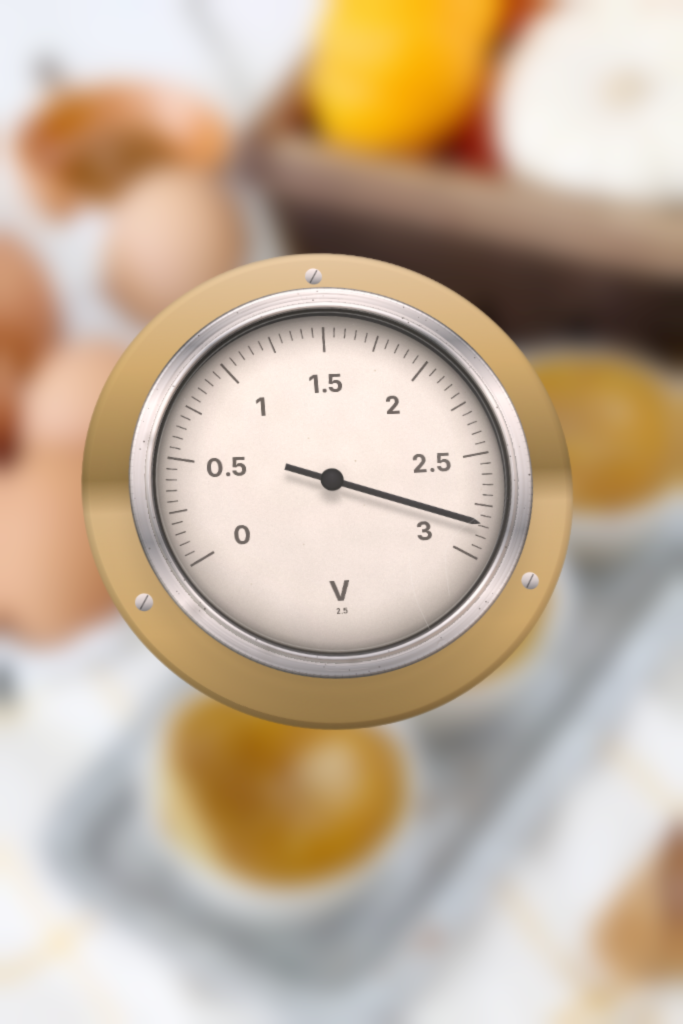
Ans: 2.85 (V)
